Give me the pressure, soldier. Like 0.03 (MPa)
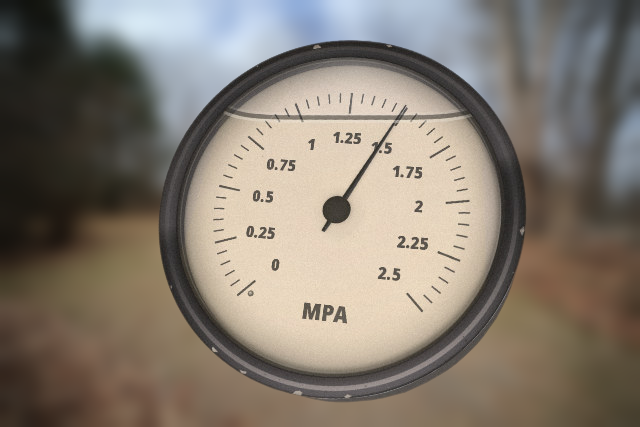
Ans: 1.5 (MPa)
